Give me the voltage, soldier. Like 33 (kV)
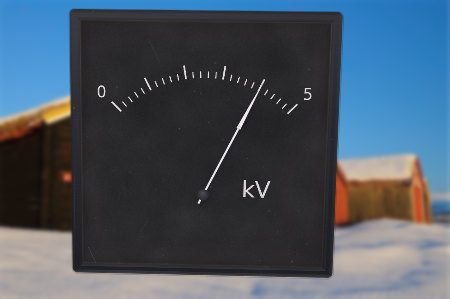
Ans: 4 (kV)
